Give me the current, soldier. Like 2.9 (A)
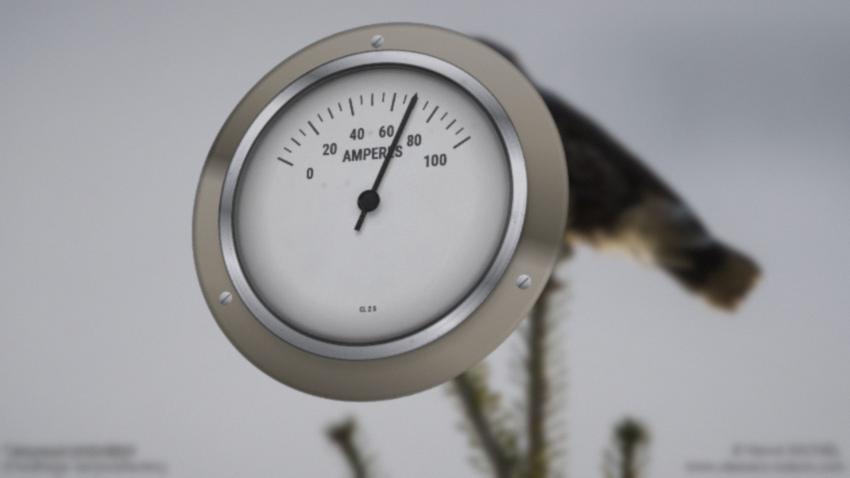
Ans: 70 (A)
